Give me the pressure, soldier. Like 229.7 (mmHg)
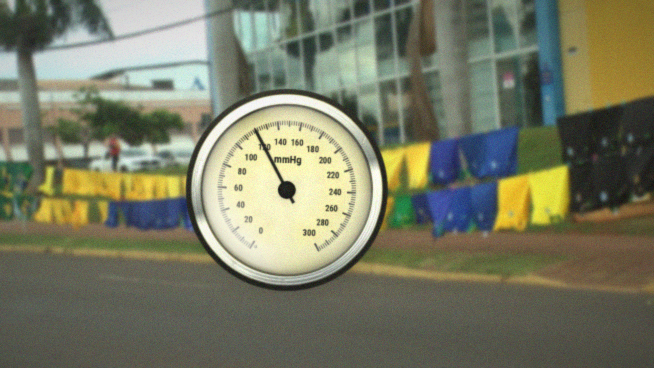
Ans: 120 (mmHg)
